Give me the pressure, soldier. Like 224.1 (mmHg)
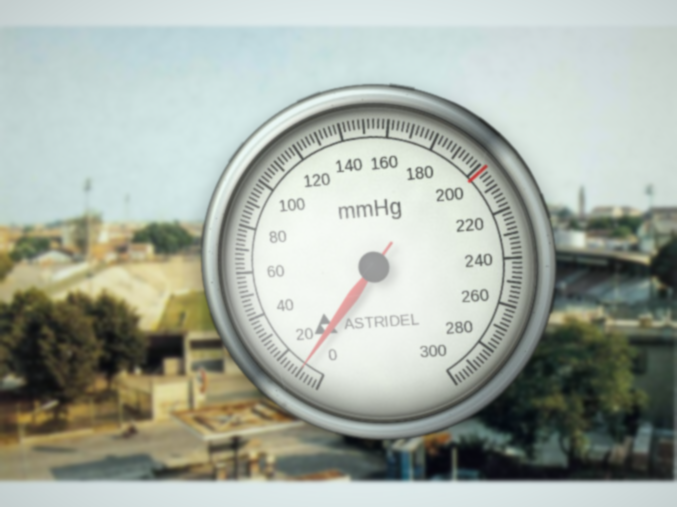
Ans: 10 (mmHg)
